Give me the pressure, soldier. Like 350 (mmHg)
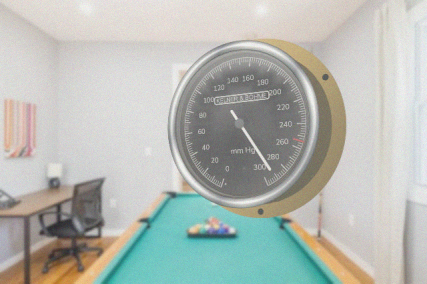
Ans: 290 (mmHg)
